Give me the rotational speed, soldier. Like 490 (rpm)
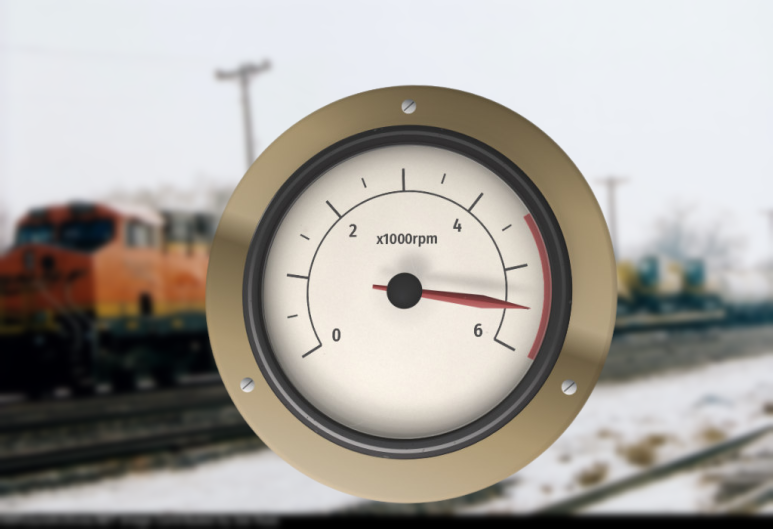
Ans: 5500 (rpm)
